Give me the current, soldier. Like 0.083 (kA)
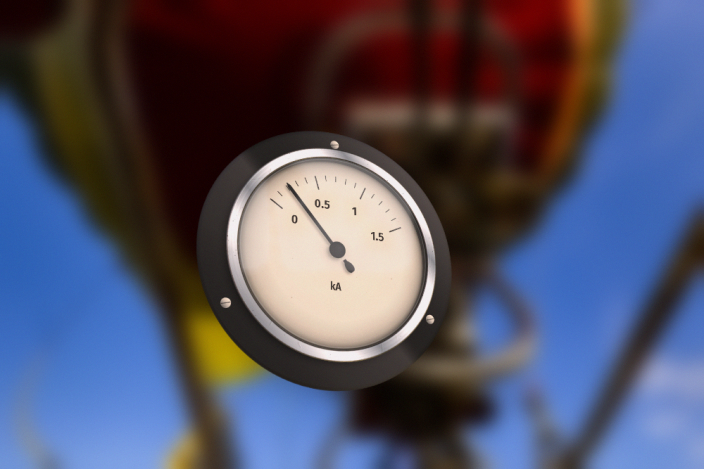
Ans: 0.2 (kA)
